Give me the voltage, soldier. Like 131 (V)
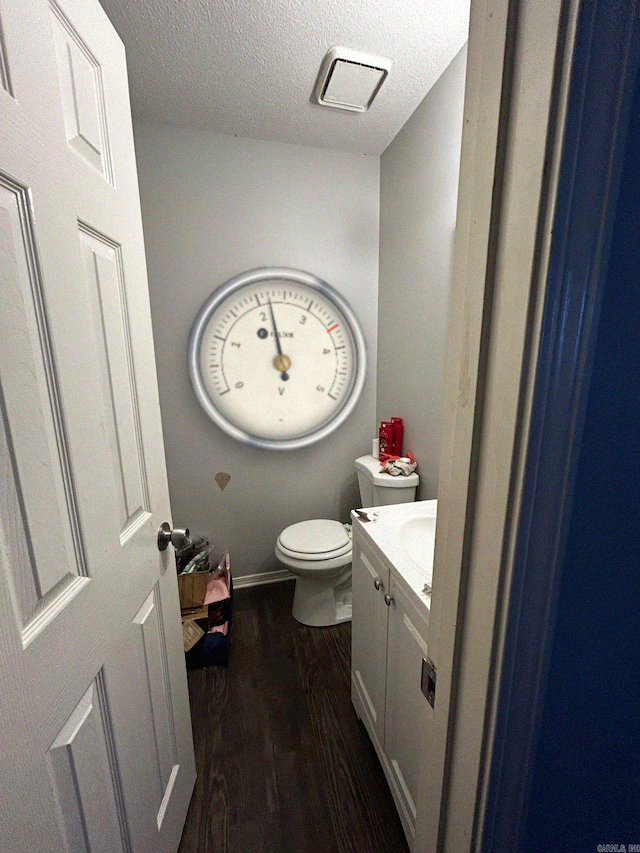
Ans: 2.2 (V)
